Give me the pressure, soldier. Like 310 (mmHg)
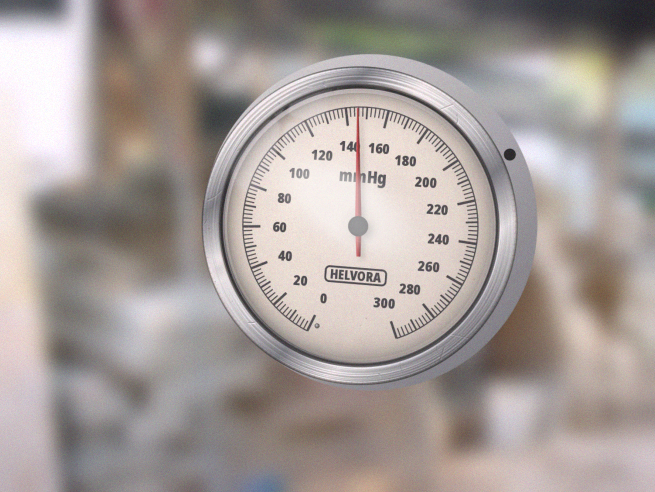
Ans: 146 (mmHg)
